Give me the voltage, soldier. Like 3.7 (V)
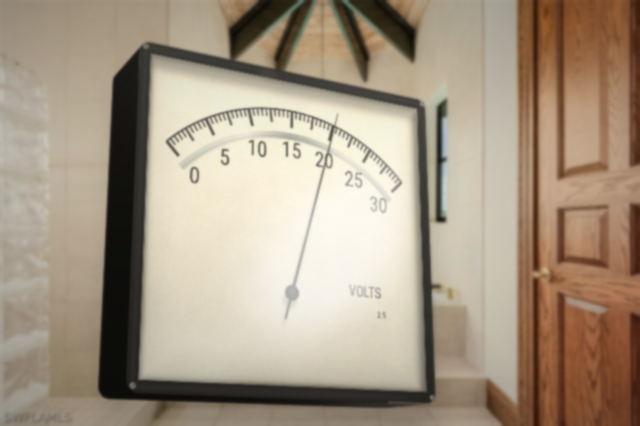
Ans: 20 (V)
